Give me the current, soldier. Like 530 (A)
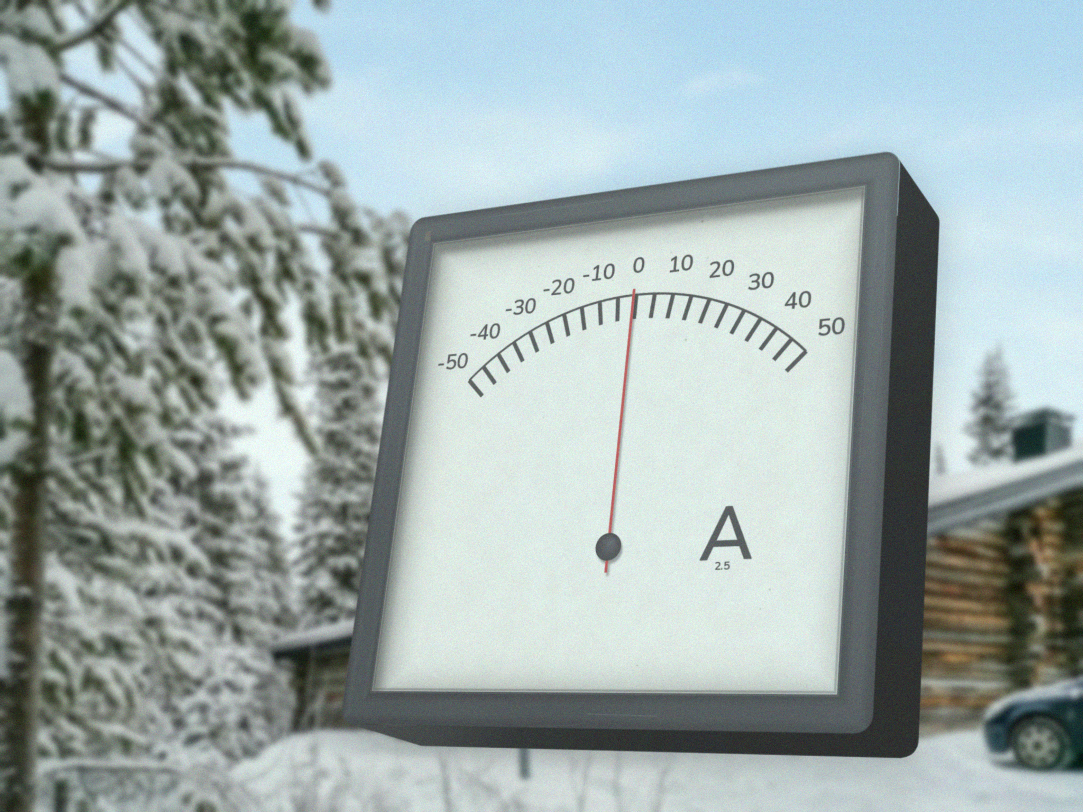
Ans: 0 (A)
